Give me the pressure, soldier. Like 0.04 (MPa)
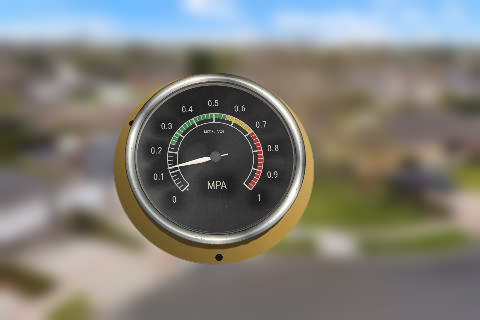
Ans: 0.12 (MPa)
